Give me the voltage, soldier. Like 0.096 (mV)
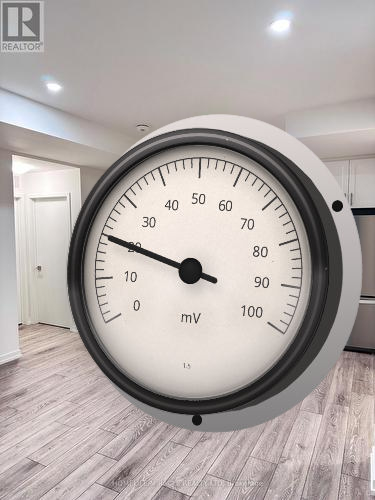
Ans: 20 (mV)
